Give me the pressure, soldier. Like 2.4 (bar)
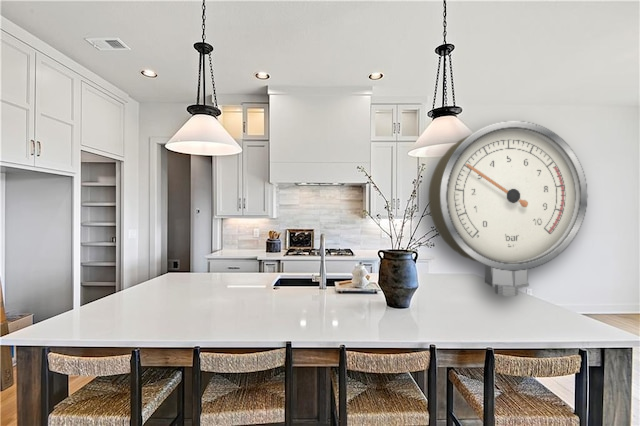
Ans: 3 (bar)
